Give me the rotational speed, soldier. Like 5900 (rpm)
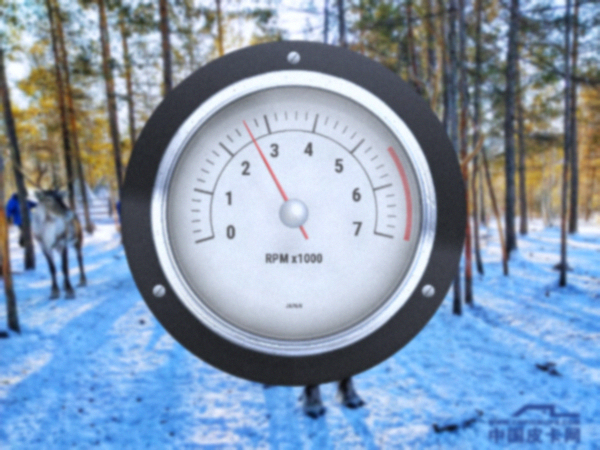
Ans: 2600 (rpm)
